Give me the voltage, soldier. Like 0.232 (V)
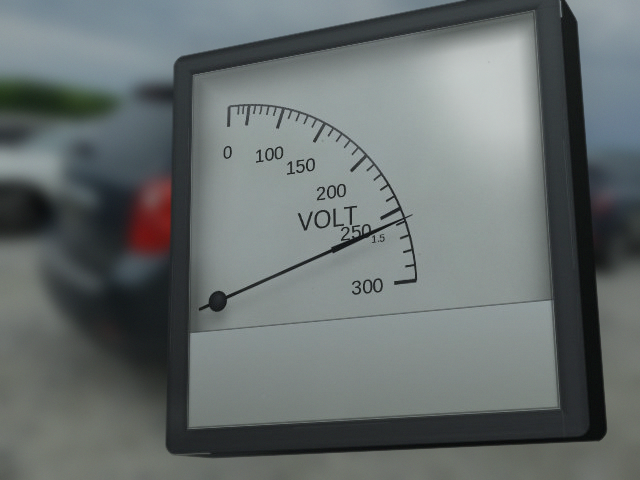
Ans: 260 (V)
